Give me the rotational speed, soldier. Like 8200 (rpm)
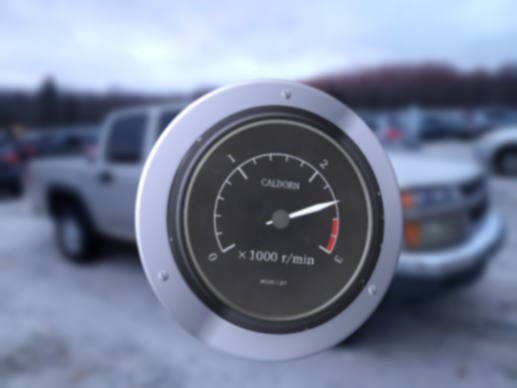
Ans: 2400 (rpm)
